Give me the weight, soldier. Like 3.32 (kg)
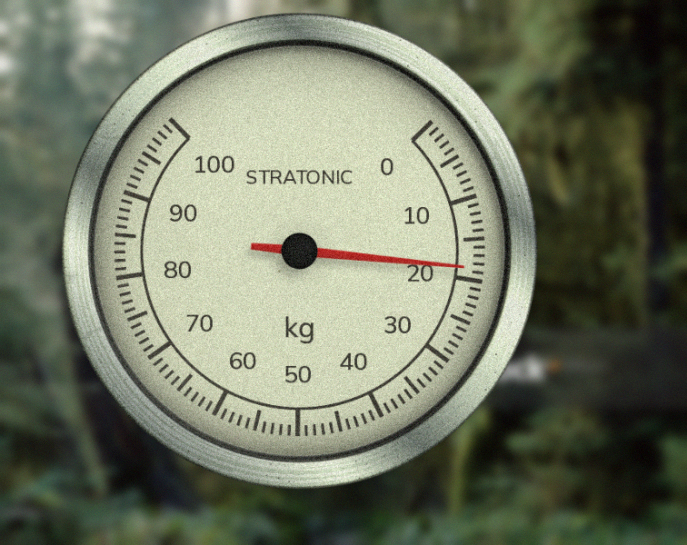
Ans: 18.5 (kg)
